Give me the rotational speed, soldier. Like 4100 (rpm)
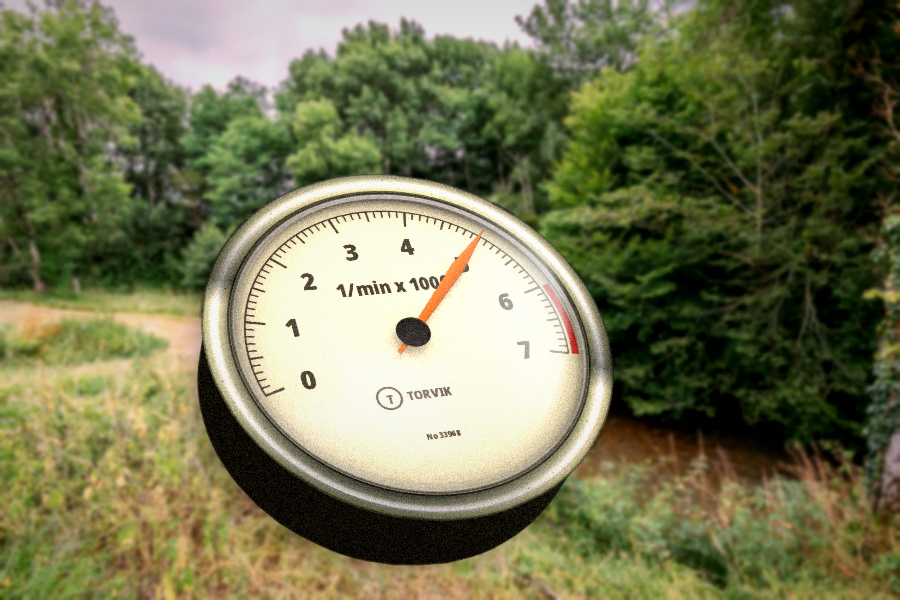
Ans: 5000 (rpm)
